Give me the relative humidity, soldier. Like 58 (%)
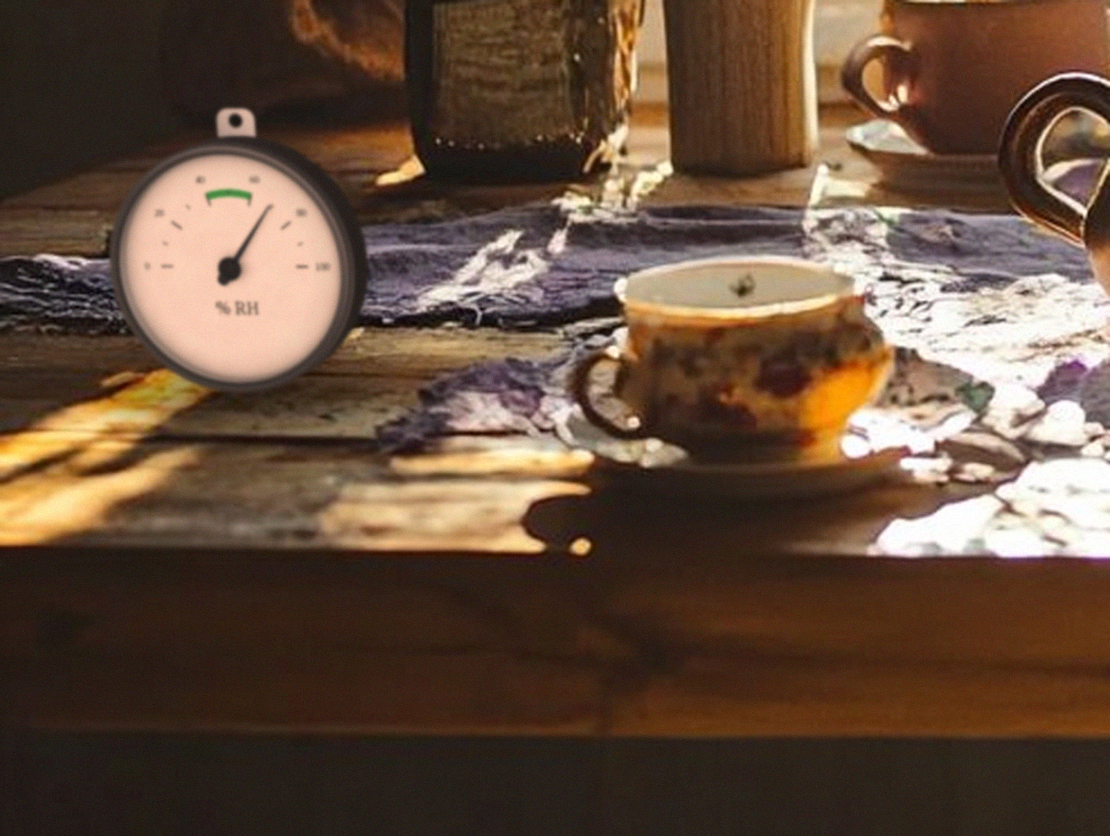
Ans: 70 (%)
